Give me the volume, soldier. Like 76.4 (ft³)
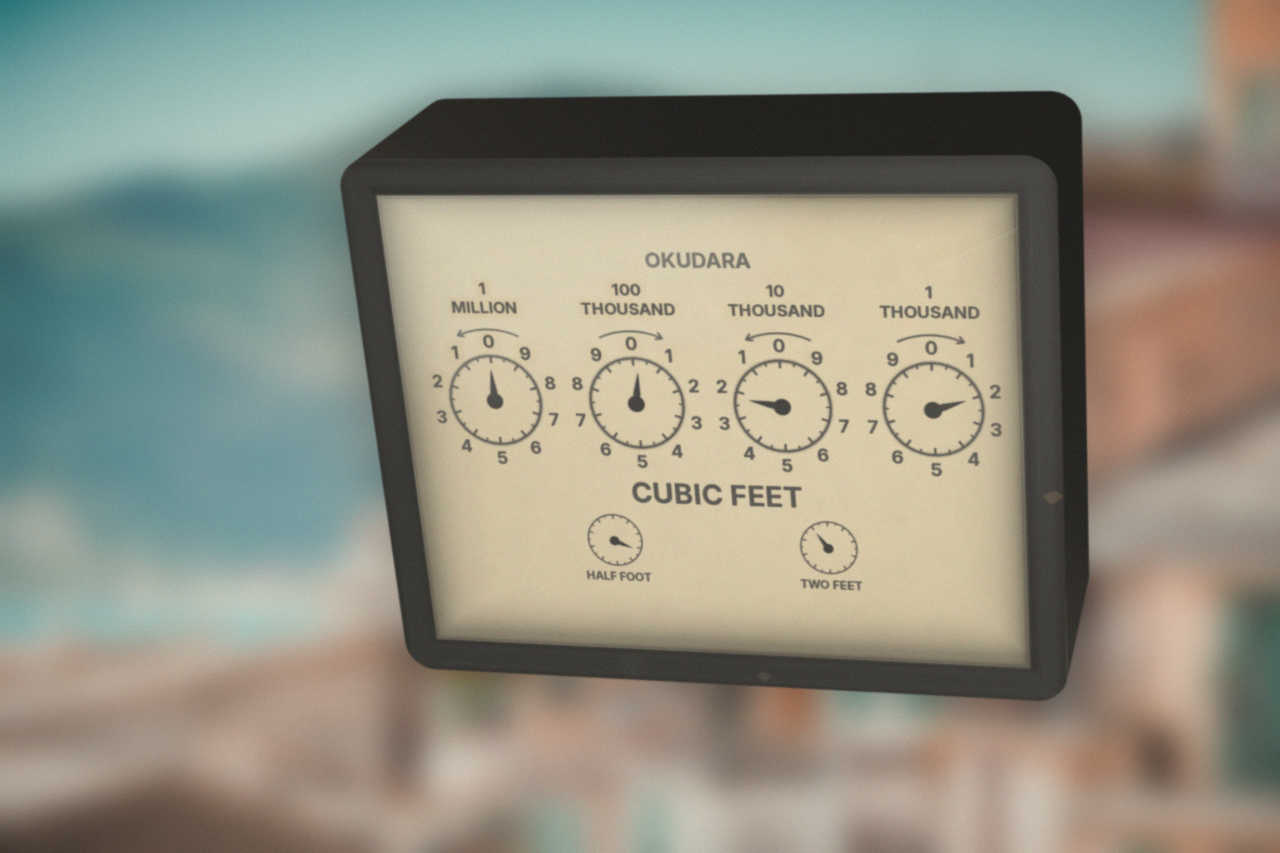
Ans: 2200 (ft³)
